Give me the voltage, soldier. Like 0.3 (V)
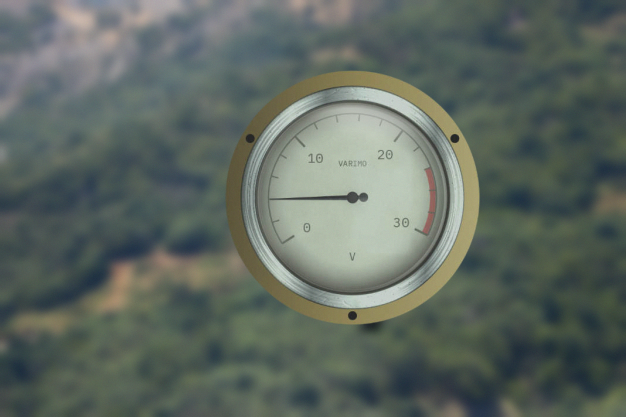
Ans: 4 (V)
